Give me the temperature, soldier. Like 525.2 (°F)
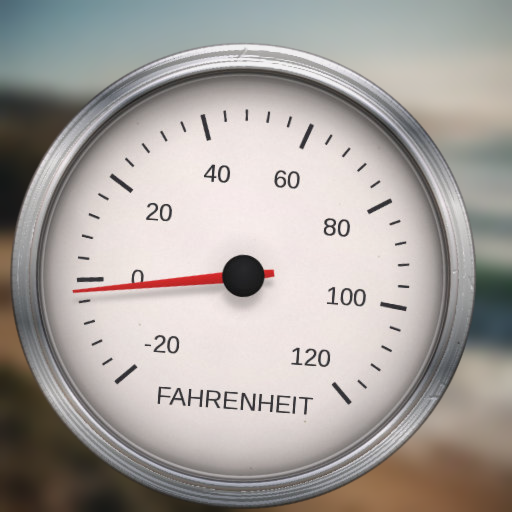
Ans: -2 (°F)
